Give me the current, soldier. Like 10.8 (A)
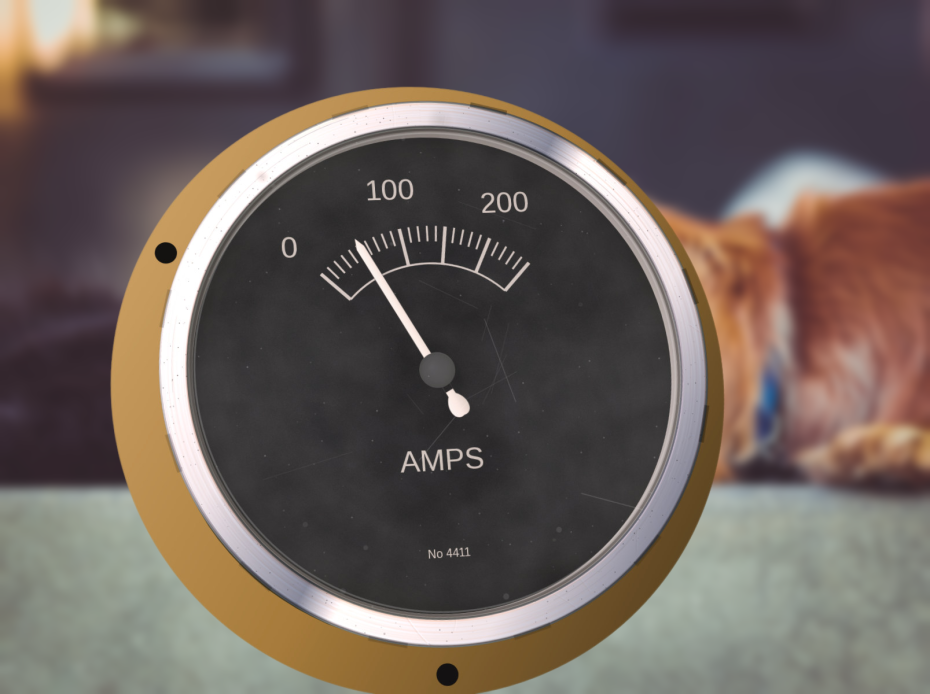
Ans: 50 (A)
